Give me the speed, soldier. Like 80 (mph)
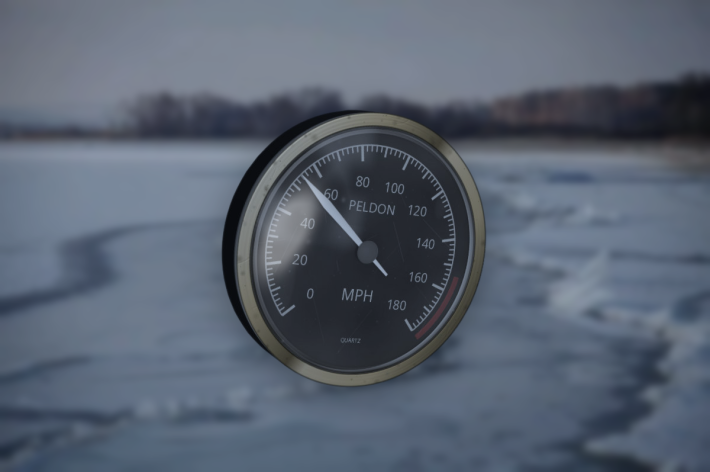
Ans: 54 (mph)
